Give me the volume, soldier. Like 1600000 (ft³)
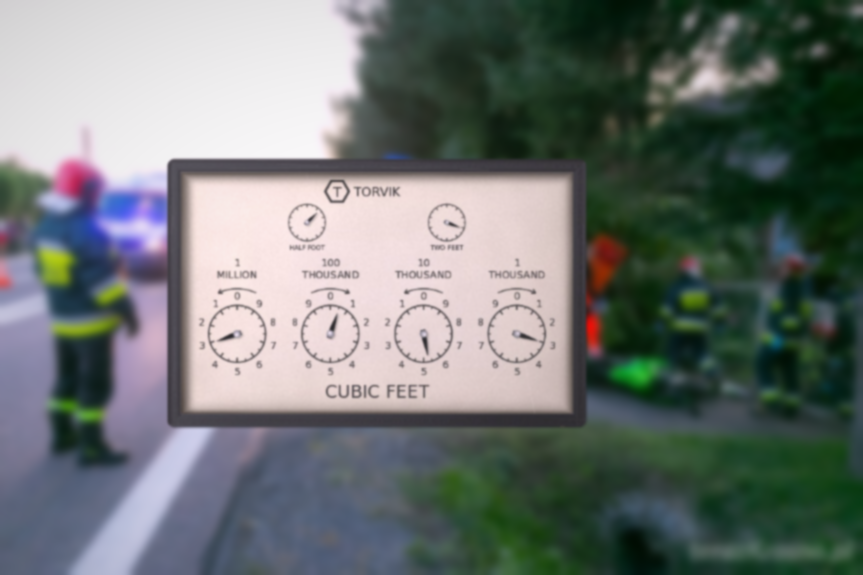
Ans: 305300 (ft³)
